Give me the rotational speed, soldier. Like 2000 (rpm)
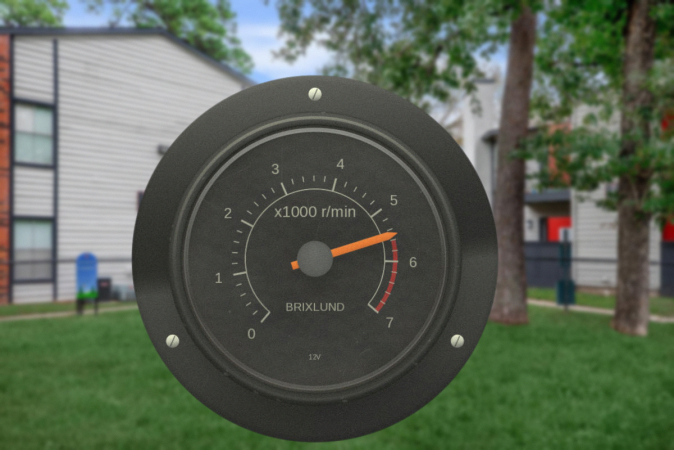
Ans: 5500 (rpm)
